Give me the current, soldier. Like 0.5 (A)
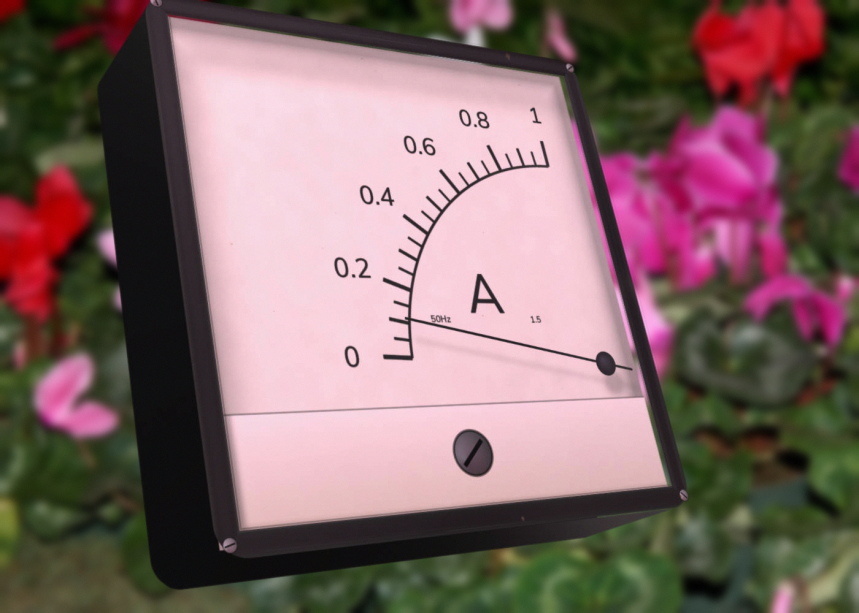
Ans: 0.1 (A)
